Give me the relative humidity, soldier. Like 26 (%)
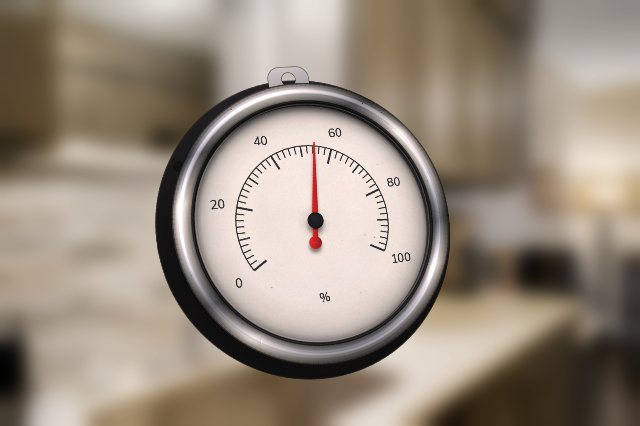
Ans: 54 (%)
